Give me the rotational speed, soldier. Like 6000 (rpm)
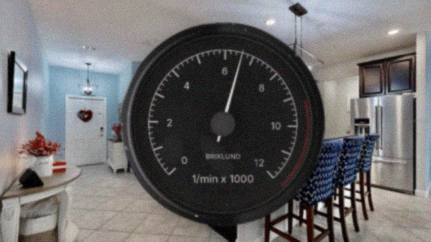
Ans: 6600 (rpm)
